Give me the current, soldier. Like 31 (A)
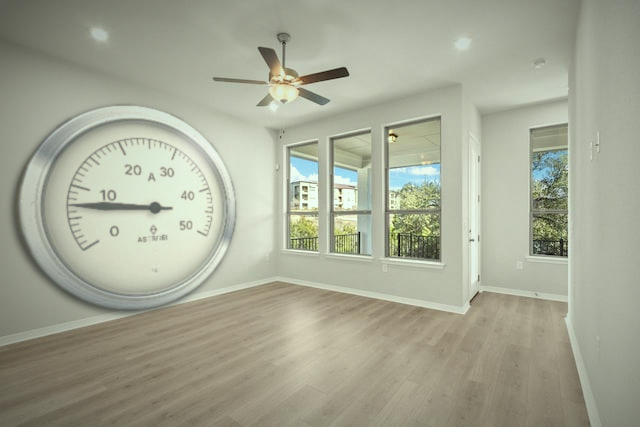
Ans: 7 (A)
